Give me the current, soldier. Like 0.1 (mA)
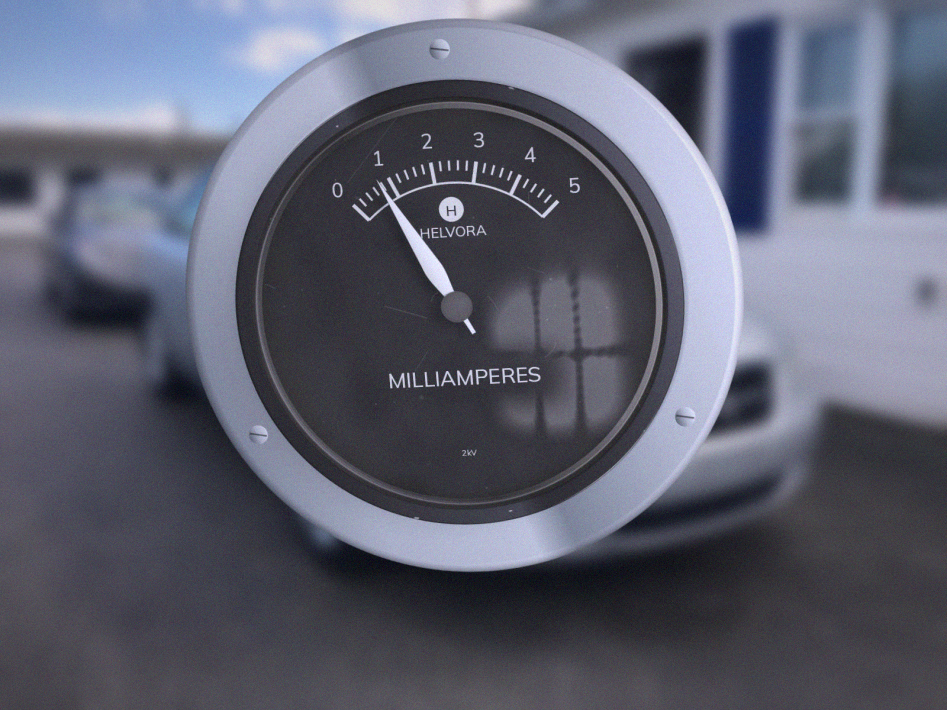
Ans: 0.8 (mA)
